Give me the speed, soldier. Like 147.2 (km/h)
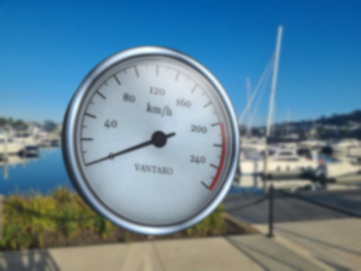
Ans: 0 (km/h)
